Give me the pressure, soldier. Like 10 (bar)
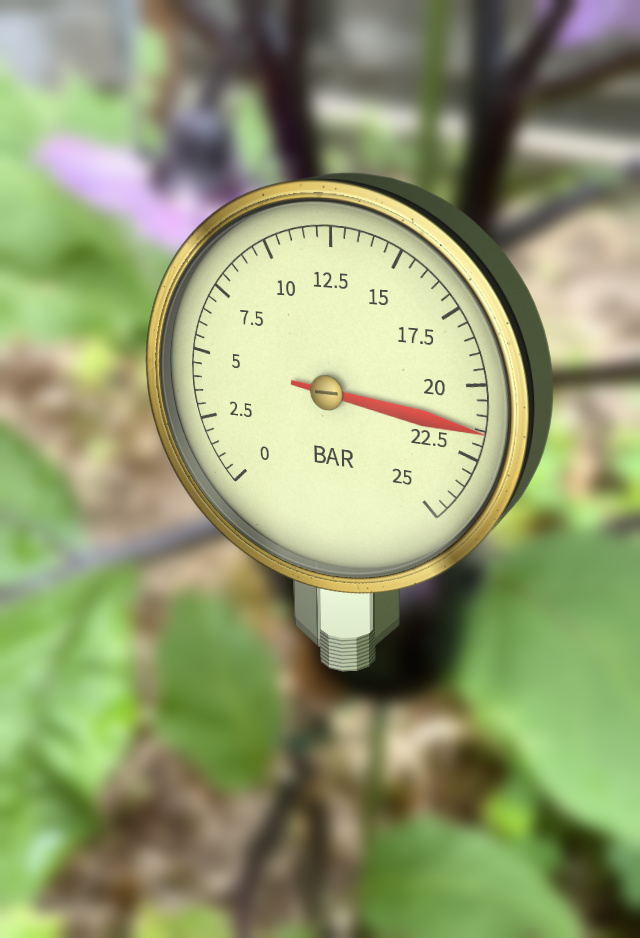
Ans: 21.5 (bar)
